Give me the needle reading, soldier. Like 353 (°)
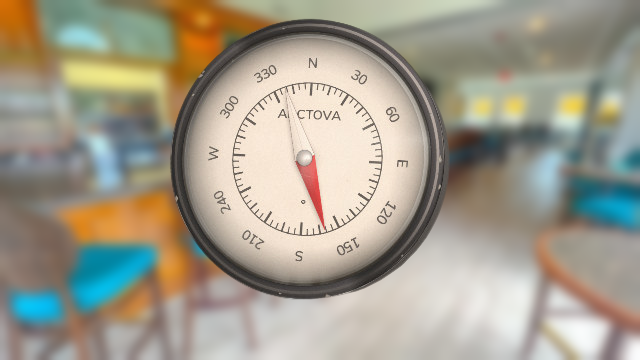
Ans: 160 (°)
